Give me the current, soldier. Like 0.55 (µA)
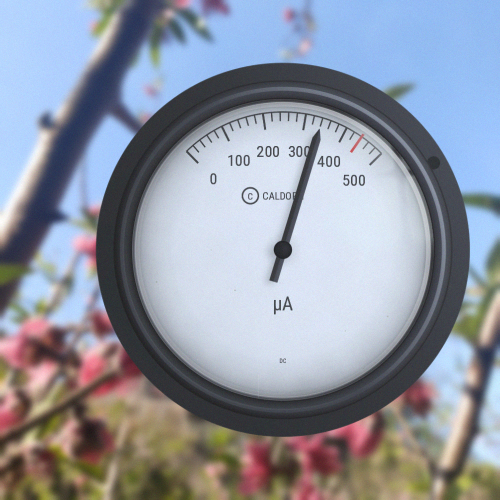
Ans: 340 (µA)
